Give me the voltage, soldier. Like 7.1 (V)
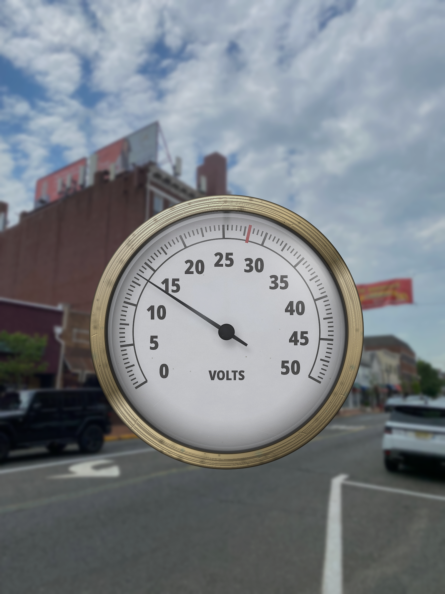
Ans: 13.5 (V)
